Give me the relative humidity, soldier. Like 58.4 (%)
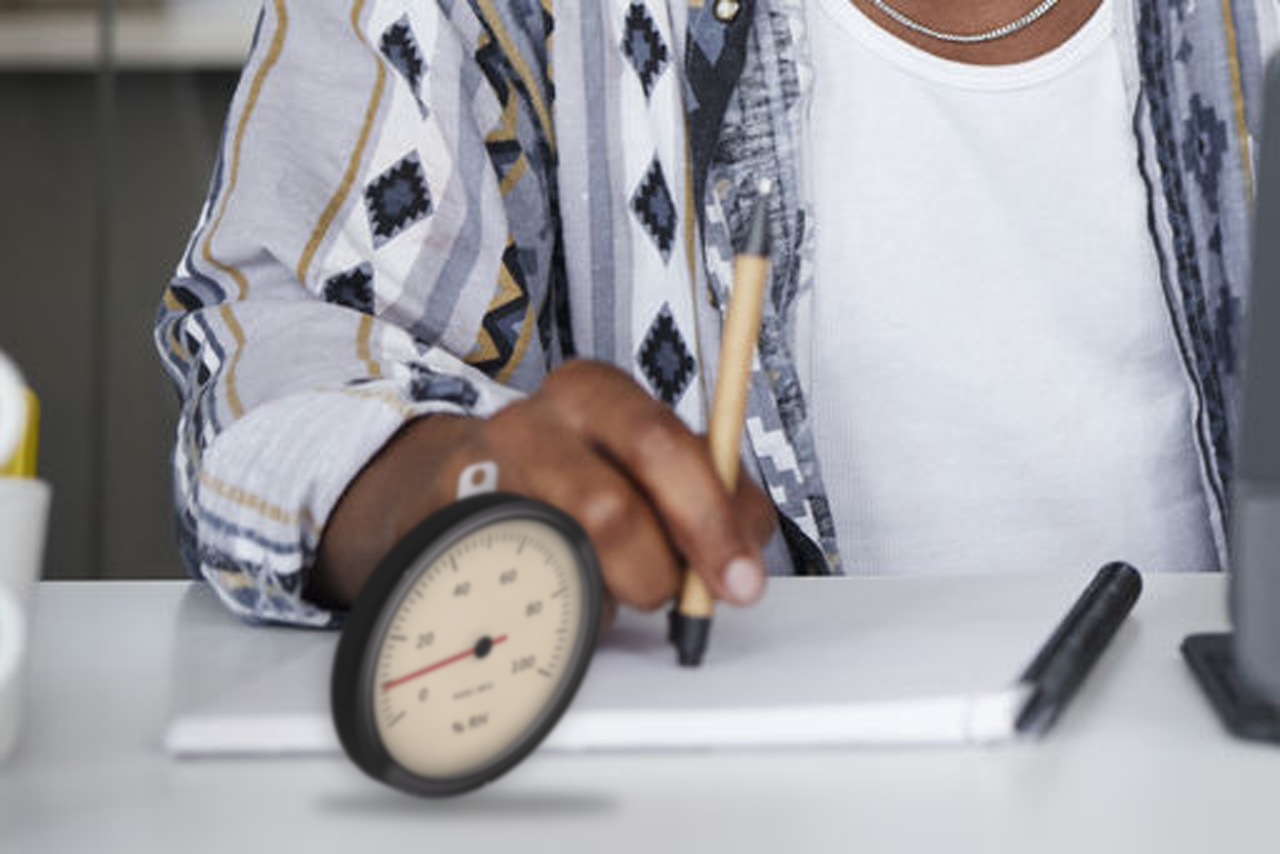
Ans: 10 (%)
